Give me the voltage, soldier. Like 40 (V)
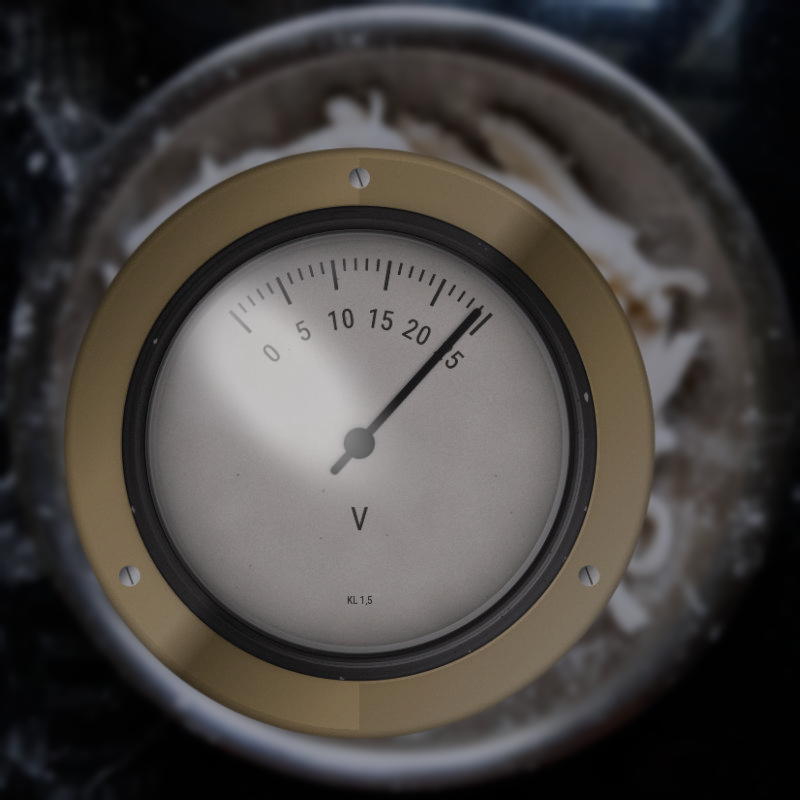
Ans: 24 (V)
